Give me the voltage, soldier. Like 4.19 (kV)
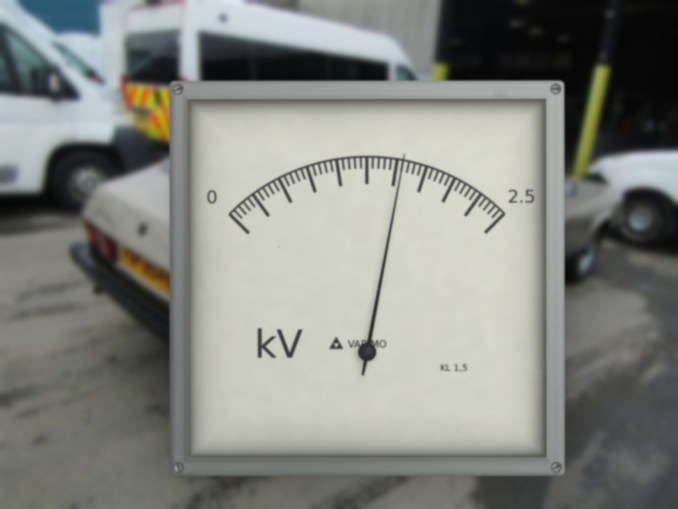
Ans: 1.55 (kV)
